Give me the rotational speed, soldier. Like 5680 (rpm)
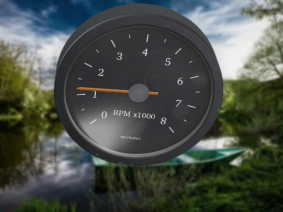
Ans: 1250 (rpm)
